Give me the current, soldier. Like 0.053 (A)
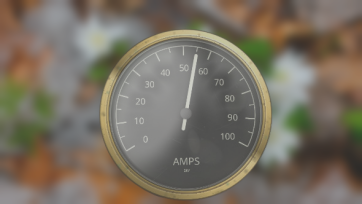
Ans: 55 (A)
